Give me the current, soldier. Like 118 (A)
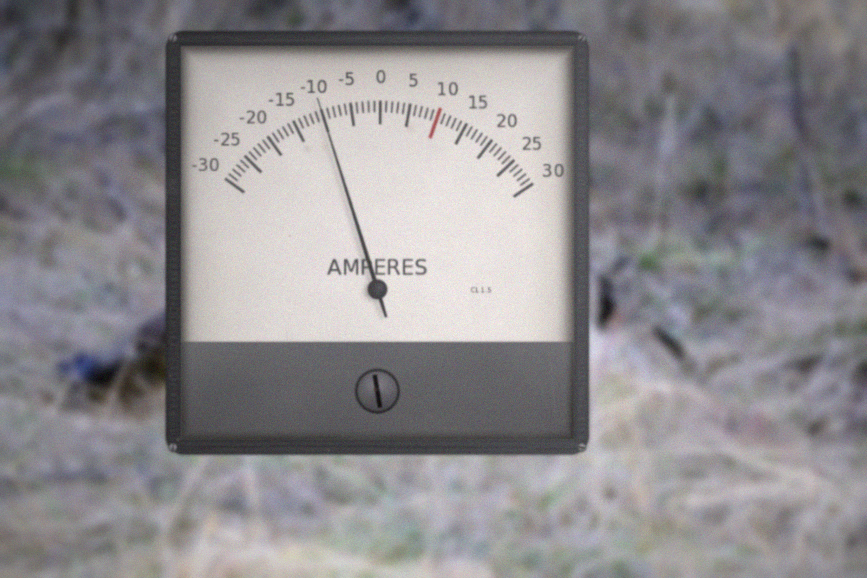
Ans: -10 (A)
